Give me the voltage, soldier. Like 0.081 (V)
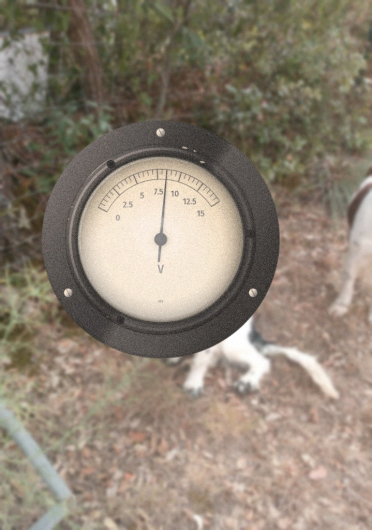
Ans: 8.5 (V)
